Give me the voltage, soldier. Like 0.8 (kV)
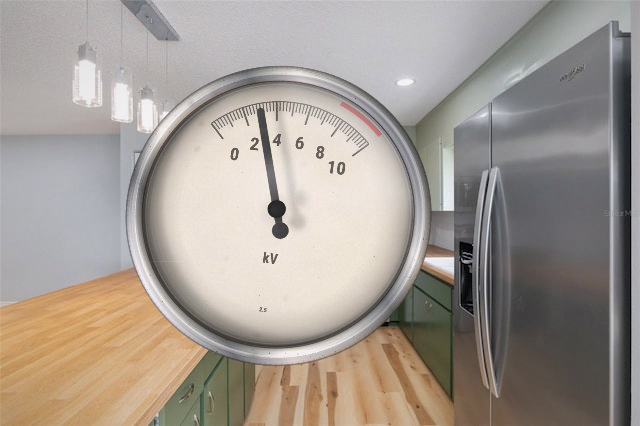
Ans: 3 (kV)
